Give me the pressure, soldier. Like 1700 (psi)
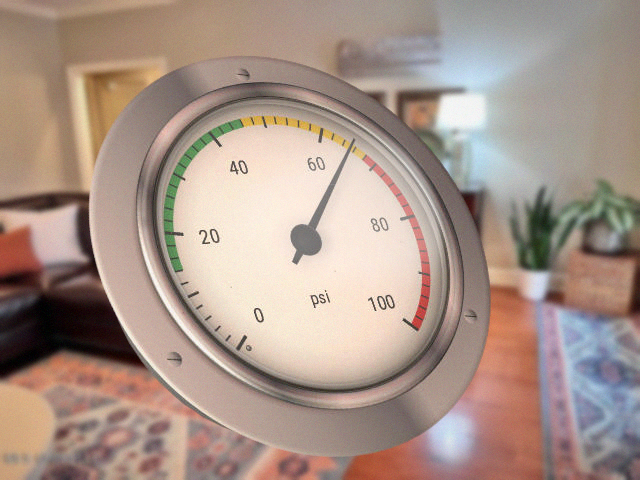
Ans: 65 (psi)
